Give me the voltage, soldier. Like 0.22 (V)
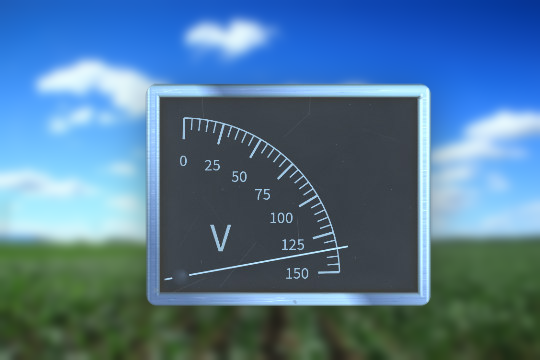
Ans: 135 (V)
